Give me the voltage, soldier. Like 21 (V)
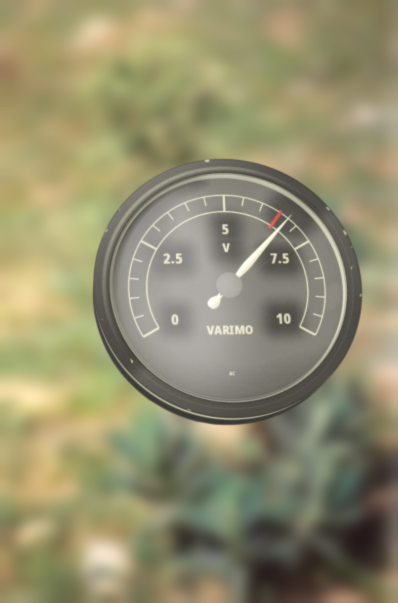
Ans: 6.75 (V)
